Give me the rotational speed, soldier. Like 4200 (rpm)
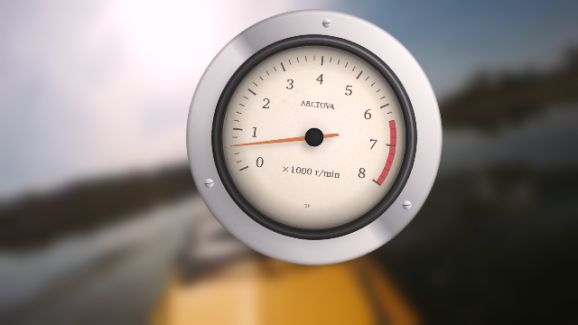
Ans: 600 (rpm)
